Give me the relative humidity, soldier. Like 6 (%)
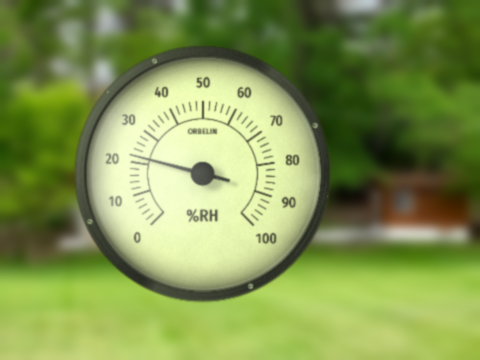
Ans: 22 (%)
